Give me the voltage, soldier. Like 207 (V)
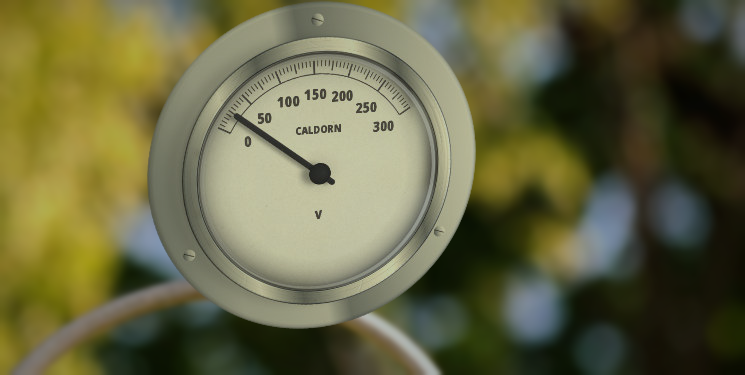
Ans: 25 (V)
